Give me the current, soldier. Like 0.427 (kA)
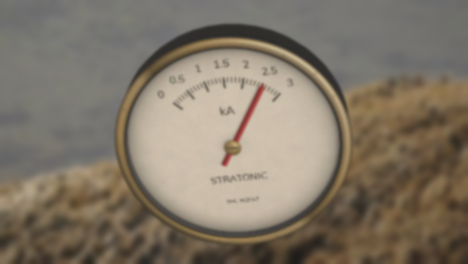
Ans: 2.5 (kA)
